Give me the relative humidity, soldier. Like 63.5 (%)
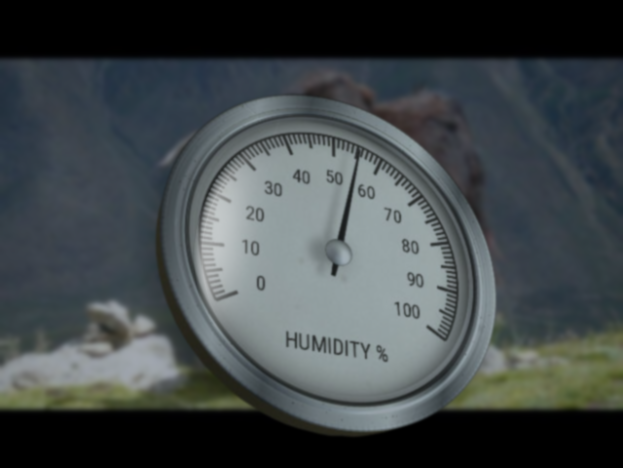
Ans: 55 (%)
